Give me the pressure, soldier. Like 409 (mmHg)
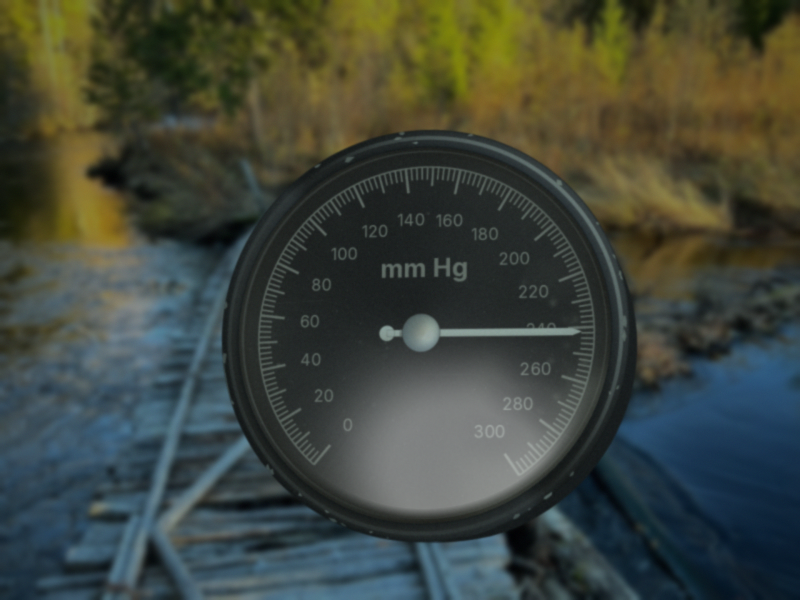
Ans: 242 (mmHg)
